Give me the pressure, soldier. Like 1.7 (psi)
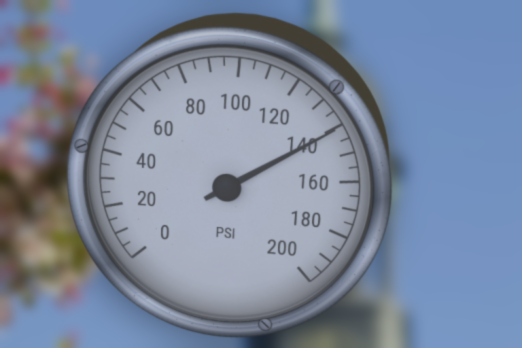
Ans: 140 (psi)
